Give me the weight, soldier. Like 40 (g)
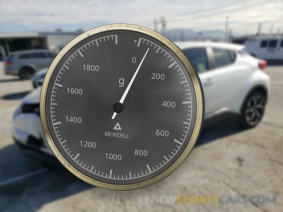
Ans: 60 (g)
